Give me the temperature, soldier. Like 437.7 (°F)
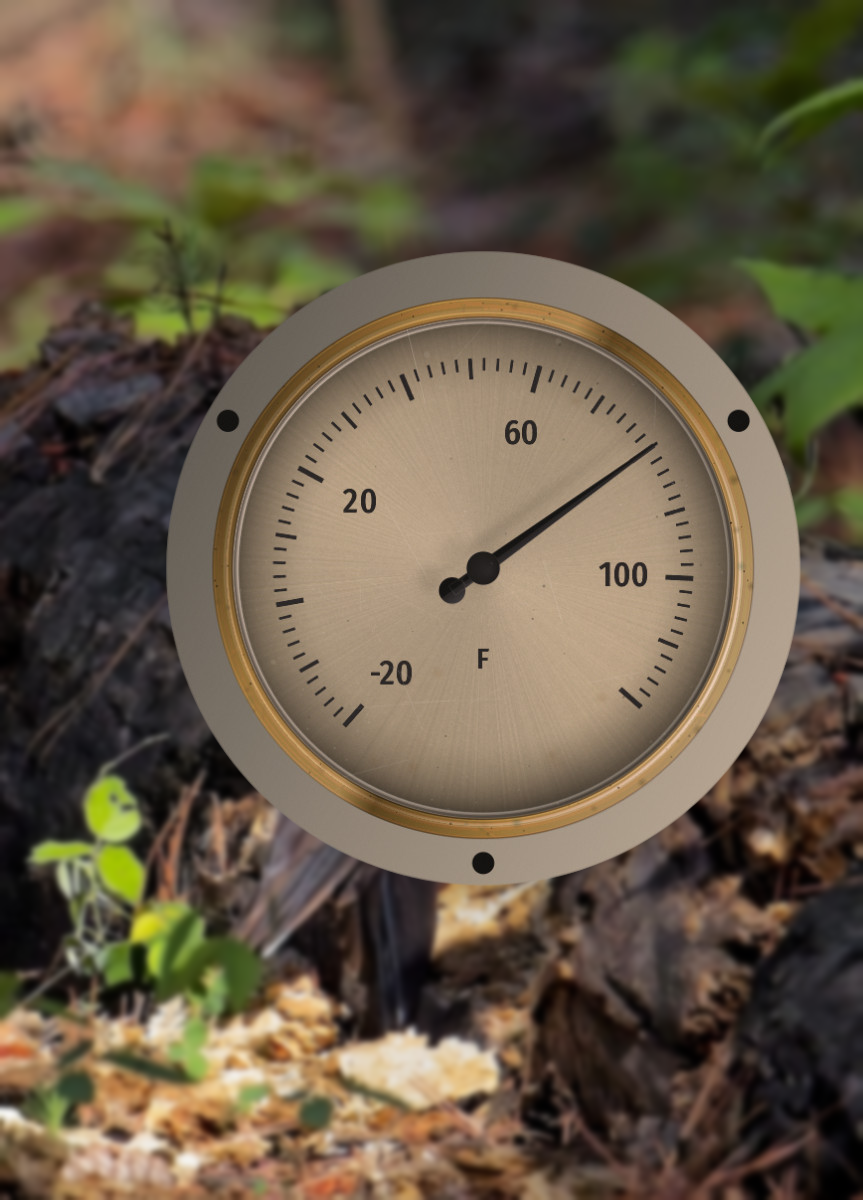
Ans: 80 (°F)
